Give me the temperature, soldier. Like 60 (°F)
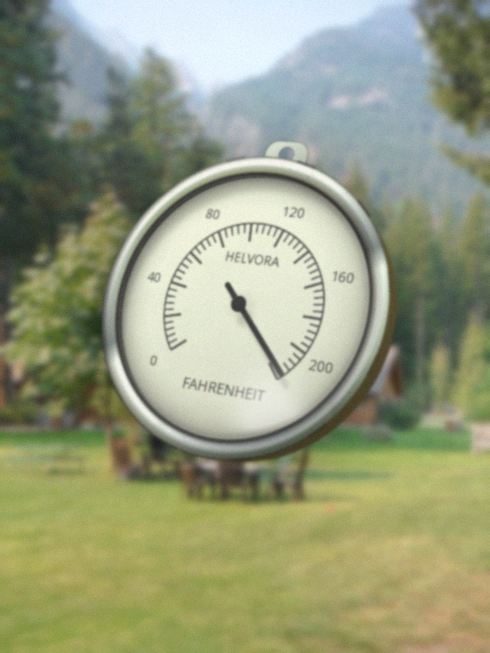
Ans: 216 (°F)
